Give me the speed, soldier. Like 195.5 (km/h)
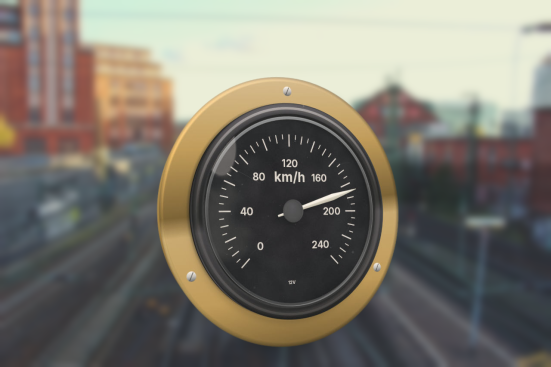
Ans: 185 (km/h)
